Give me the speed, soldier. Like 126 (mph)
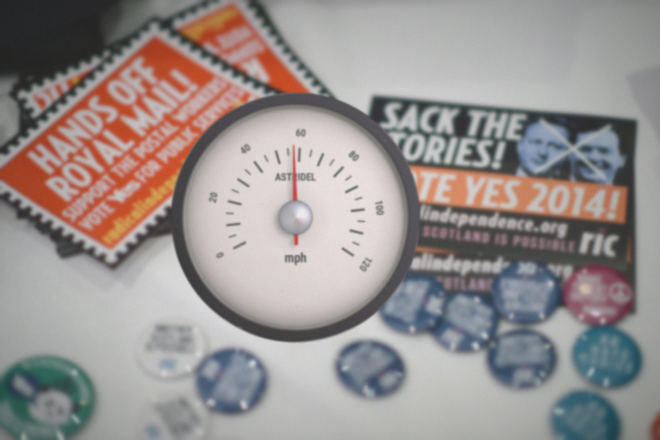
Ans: 57.5 (mph)
